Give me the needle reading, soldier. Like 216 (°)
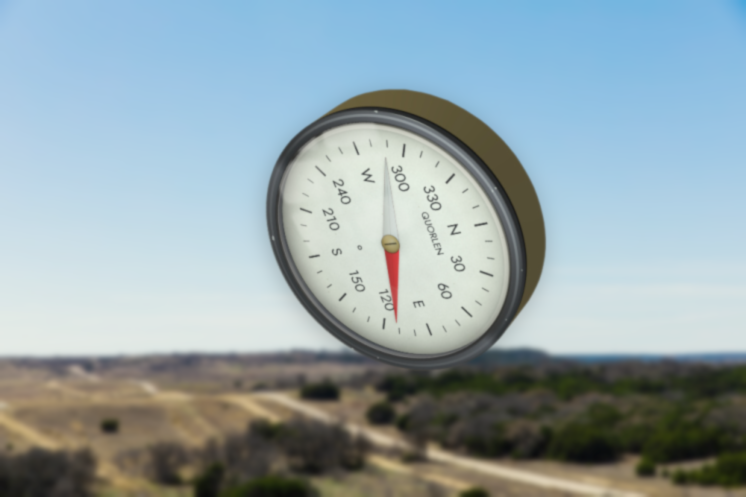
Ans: 110 (°)
